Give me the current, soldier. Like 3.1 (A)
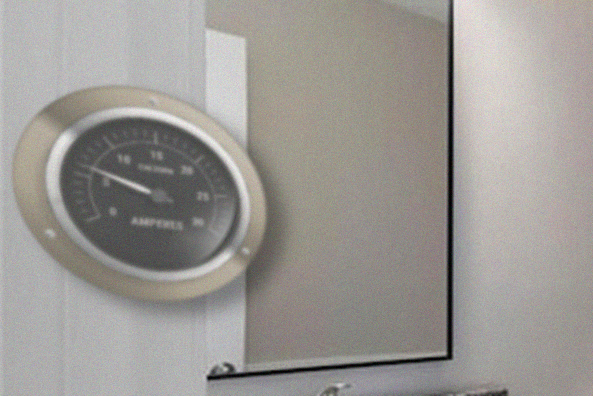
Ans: 6 (A)
